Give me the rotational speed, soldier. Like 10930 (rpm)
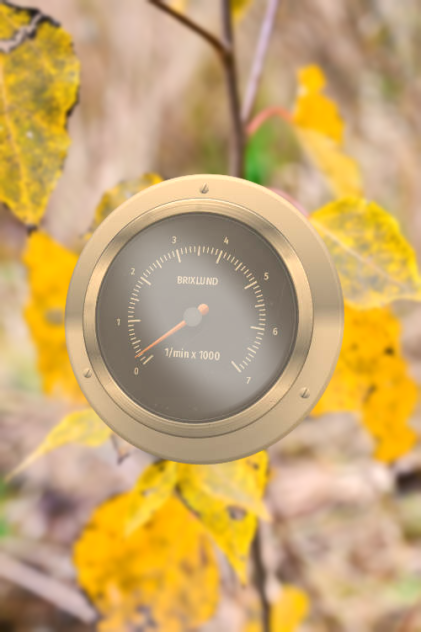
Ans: 200 (rpm)
